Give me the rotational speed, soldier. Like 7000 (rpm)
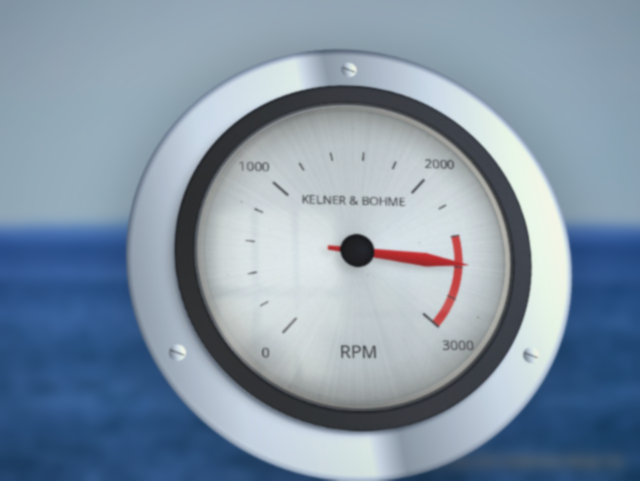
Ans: 2600 (rpm)
